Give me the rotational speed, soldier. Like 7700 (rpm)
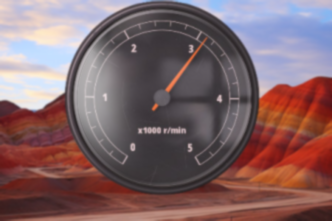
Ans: 3100 (rpm)
